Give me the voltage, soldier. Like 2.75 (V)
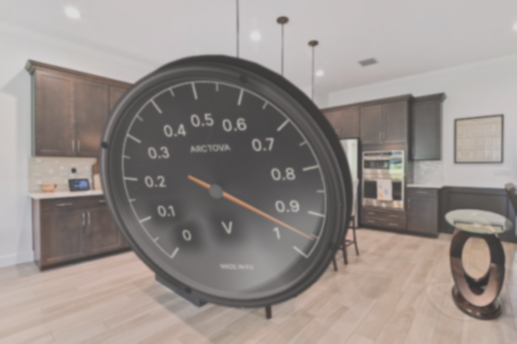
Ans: 0.95 (V)
